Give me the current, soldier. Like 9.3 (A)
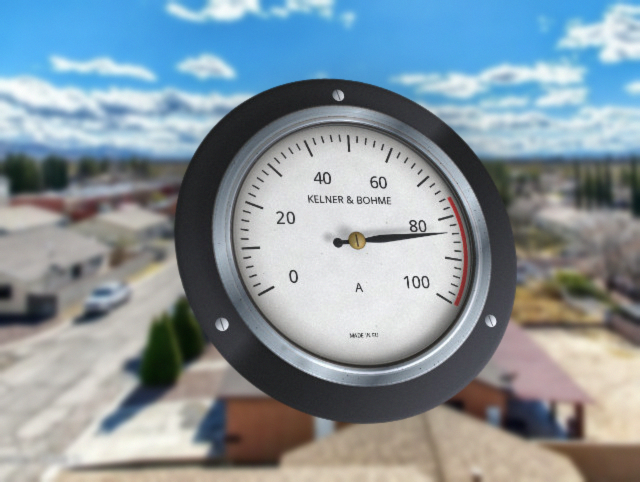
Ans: 84 (A)
